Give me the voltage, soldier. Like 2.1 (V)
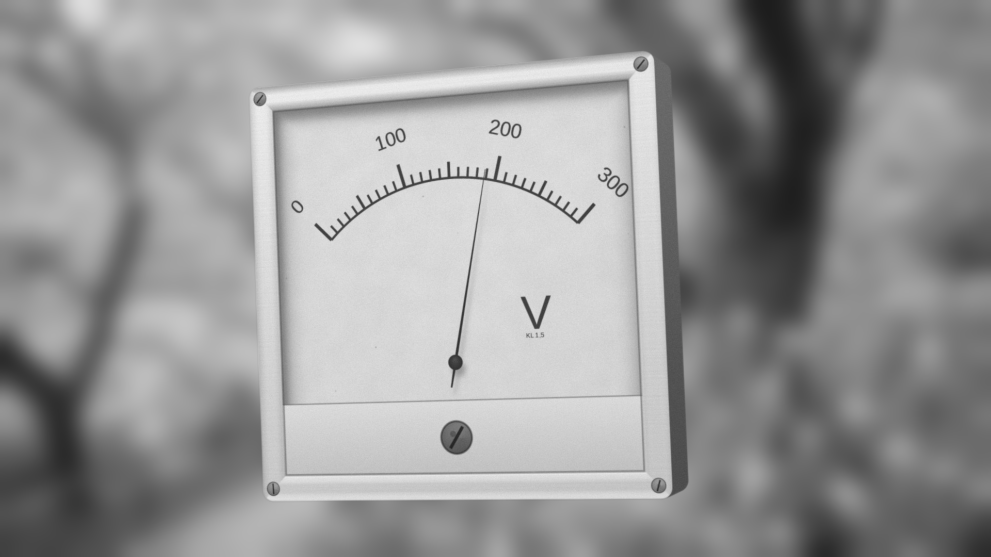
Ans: 190 (V)
